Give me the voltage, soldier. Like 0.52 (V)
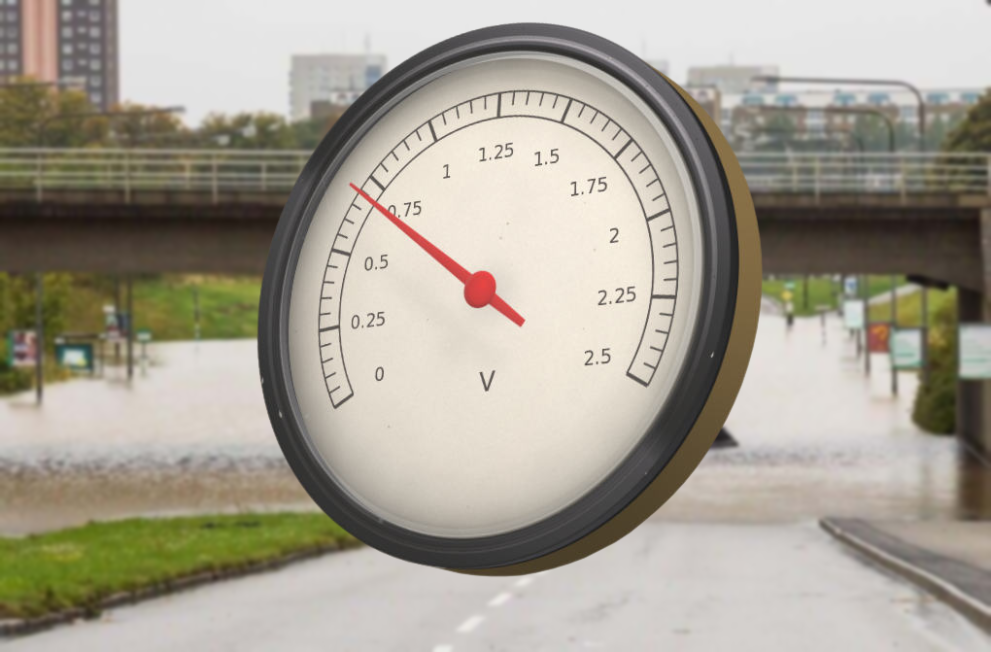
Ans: 0.7 (V)
